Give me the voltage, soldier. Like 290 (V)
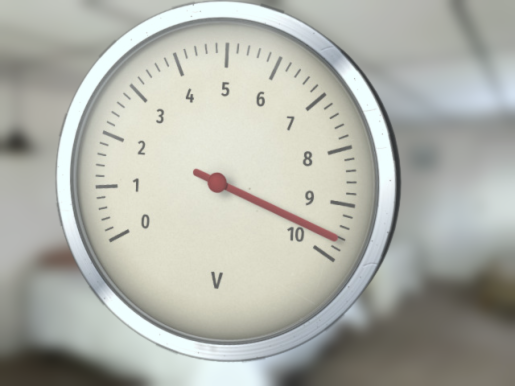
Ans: 9.6 (V)
